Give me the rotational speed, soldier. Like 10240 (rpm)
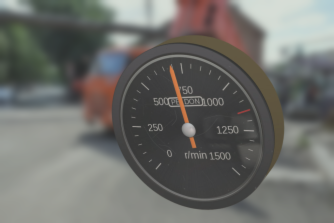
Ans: 700 (rpm)
